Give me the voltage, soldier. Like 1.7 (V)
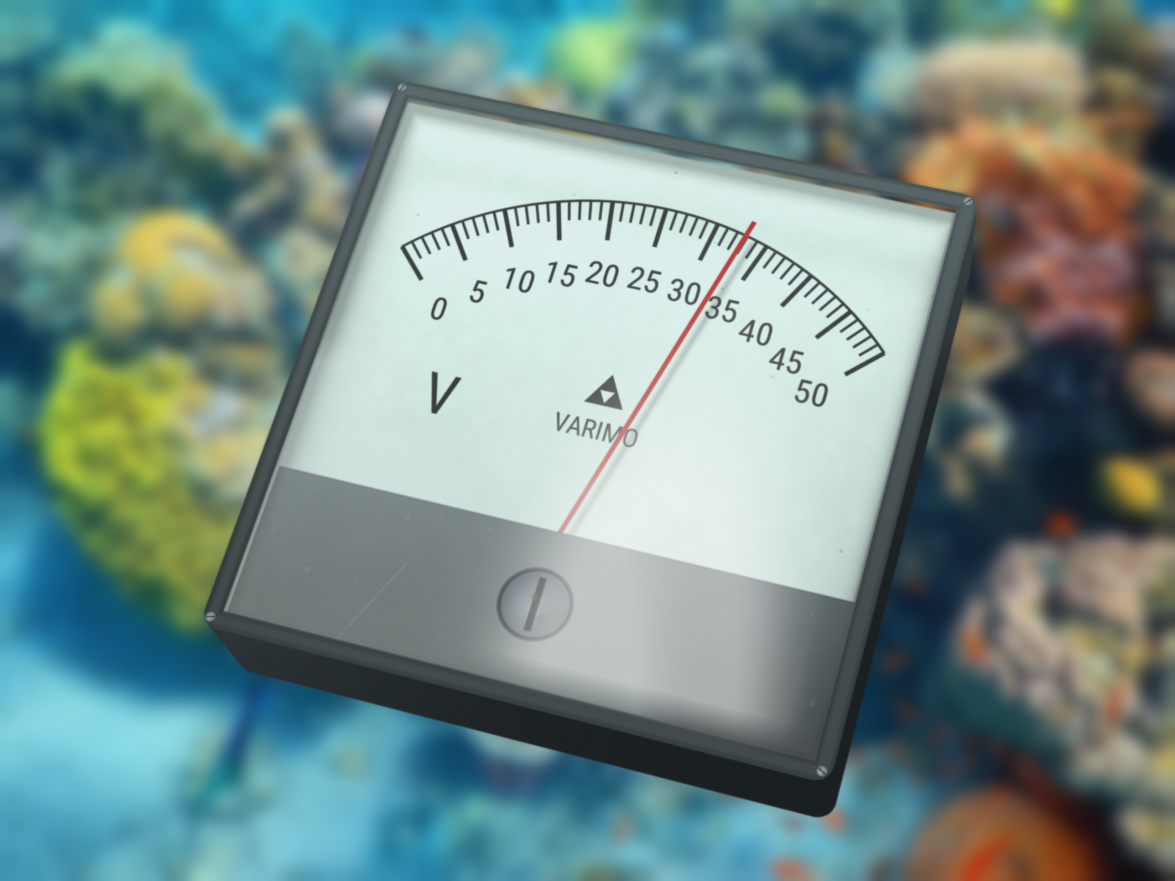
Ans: 33 (V)
